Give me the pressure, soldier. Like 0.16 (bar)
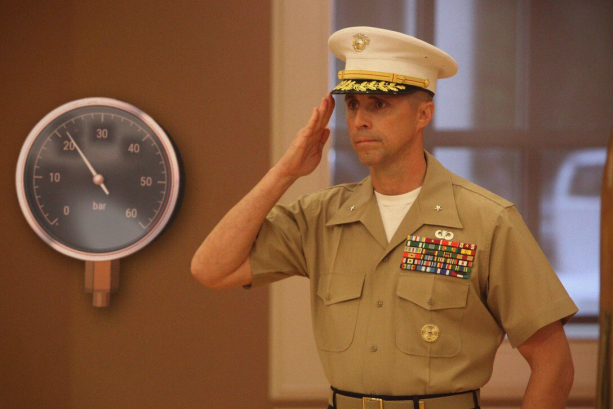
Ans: 22 (bar)
